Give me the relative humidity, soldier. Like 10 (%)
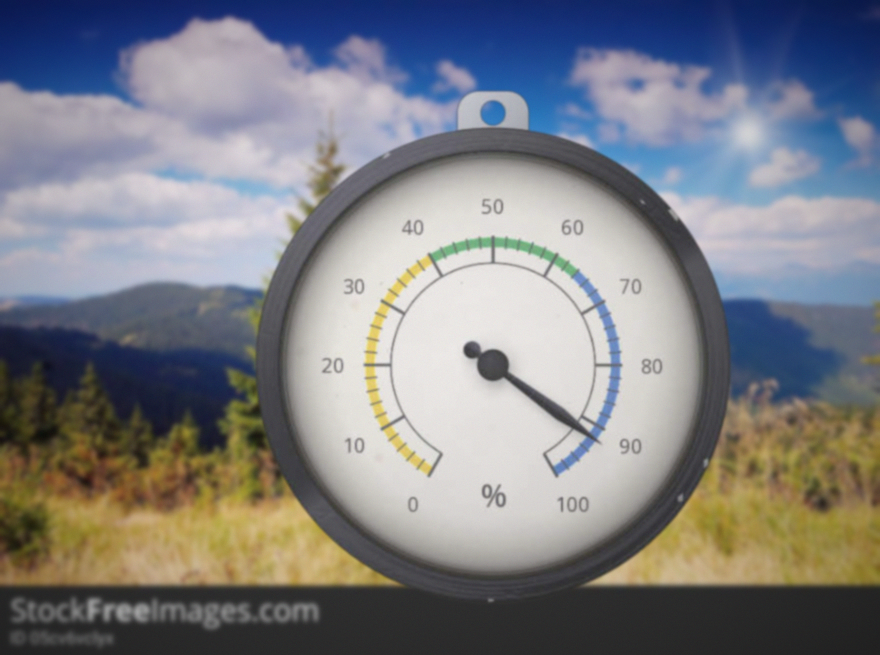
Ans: 92 (%)
